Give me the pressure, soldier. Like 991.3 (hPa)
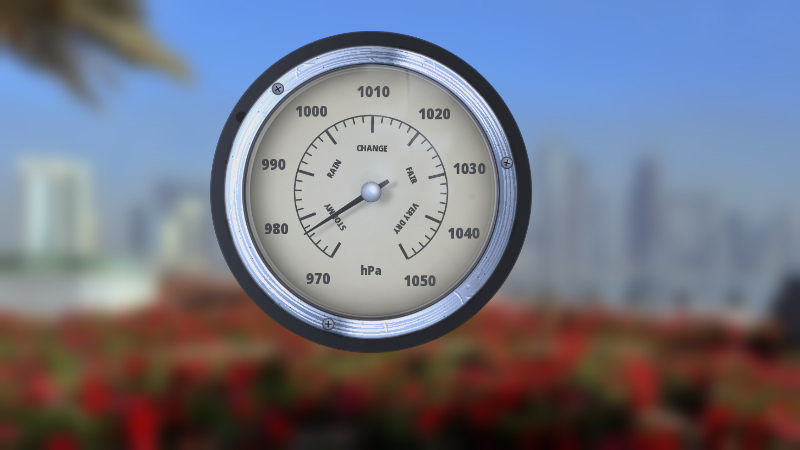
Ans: 977 (hPa)
